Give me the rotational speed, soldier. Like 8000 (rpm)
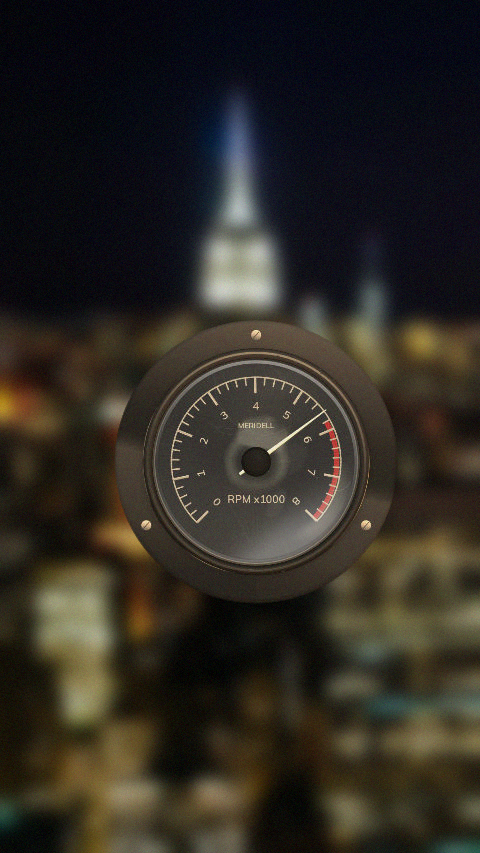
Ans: 5600 (rpm)
